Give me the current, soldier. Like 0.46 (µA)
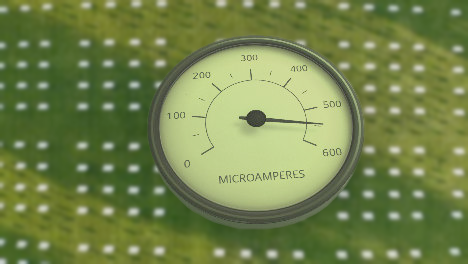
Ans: 550 (µA)
